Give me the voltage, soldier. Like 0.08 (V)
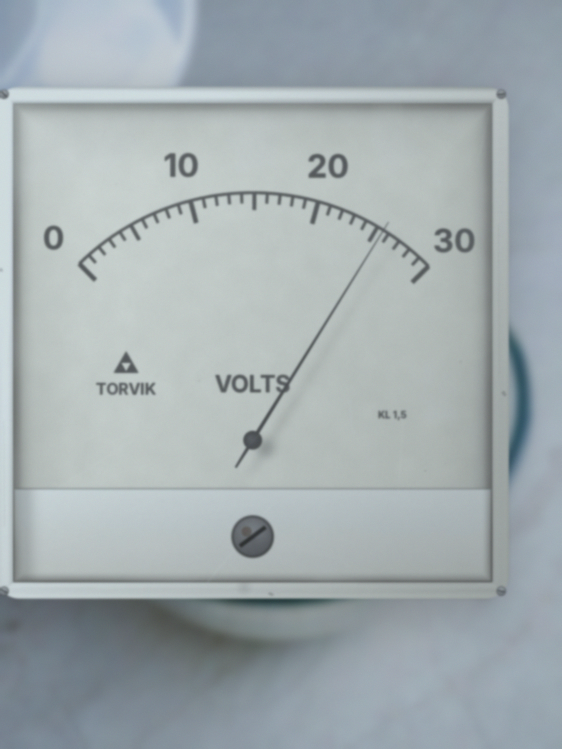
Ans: 25.5 (V)
